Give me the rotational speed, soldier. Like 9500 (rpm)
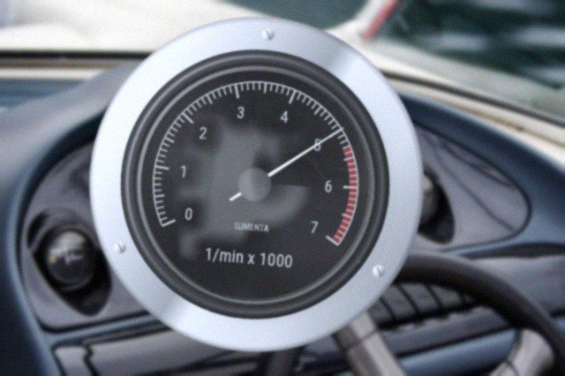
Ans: 5000 (rpm)
